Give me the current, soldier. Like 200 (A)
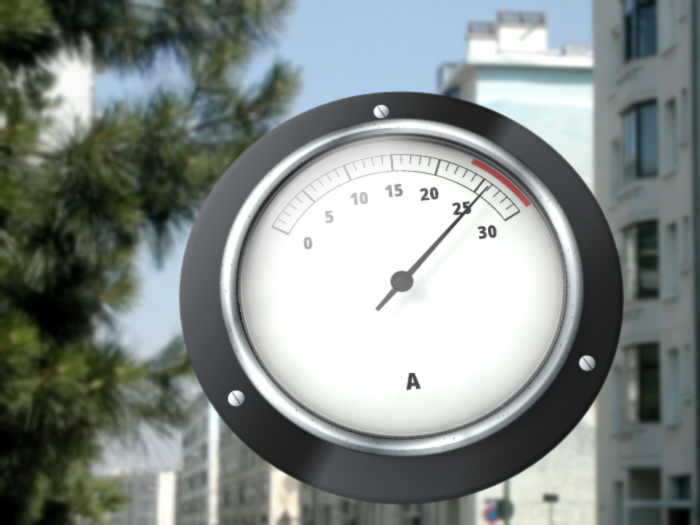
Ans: 26 (A)
